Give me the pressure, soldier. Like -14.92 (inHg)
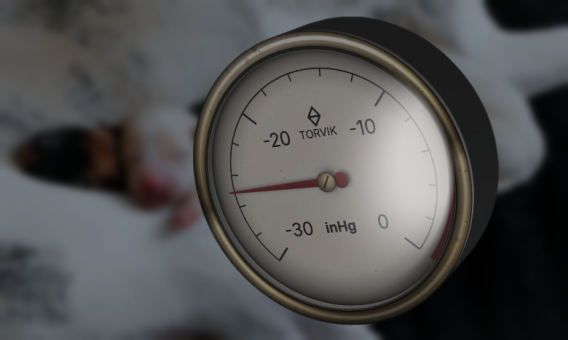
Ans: -25 (inHg)
